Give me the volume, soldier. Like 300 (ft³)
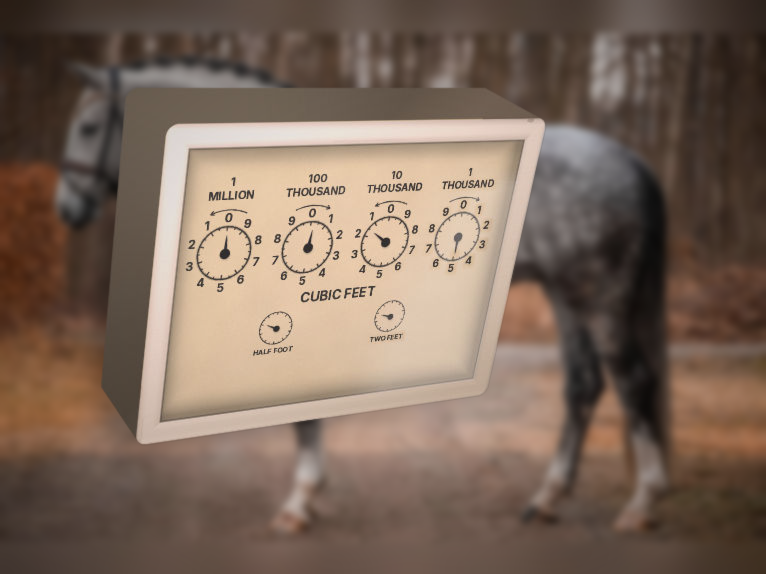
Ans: 1500 (ft³)
